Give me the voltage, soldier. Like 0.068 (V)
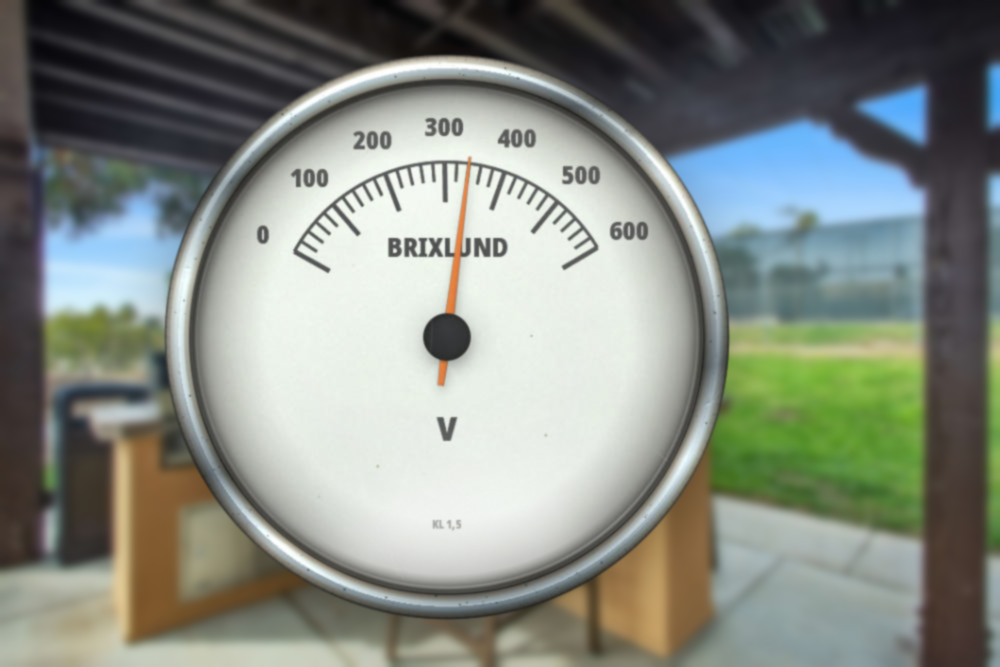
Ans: 340 (V)
